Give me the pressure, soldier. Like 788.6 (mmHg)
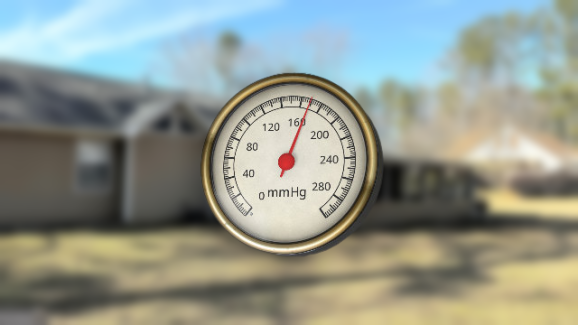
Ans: 170 (mmHg)
